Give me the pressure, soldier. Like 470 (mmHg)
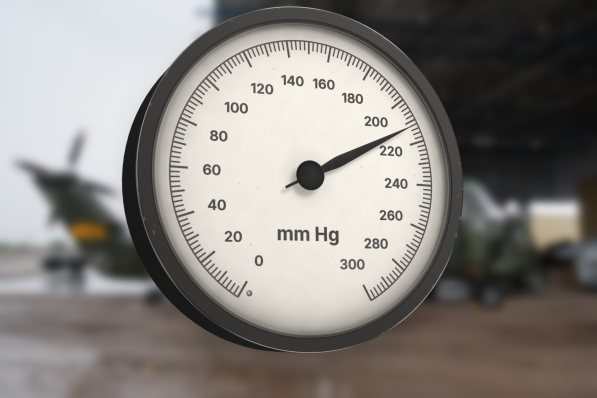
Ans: 212 (mmHg)
